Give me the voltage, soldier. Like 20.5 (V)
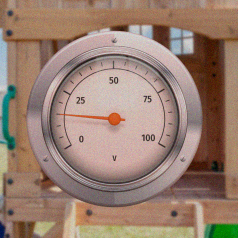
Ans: 15 (V)
